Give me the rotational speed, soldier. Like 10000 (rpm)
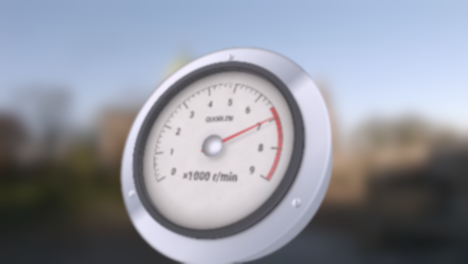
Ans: 7000 (rpm)
